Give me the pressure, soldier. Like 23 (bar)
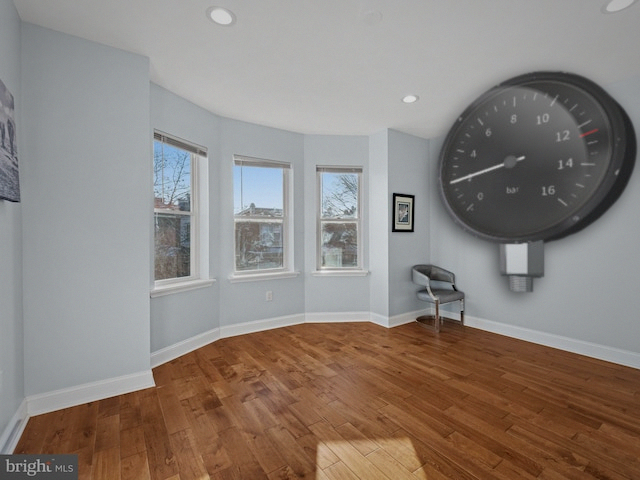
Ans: 2 (bar)
